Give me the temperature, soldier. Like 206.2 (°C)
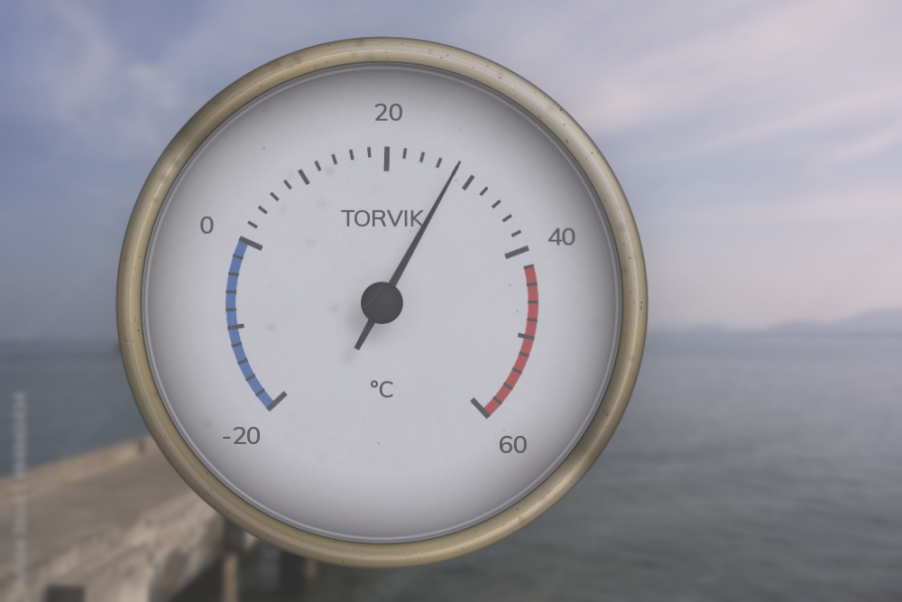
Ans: 28 (°C)
